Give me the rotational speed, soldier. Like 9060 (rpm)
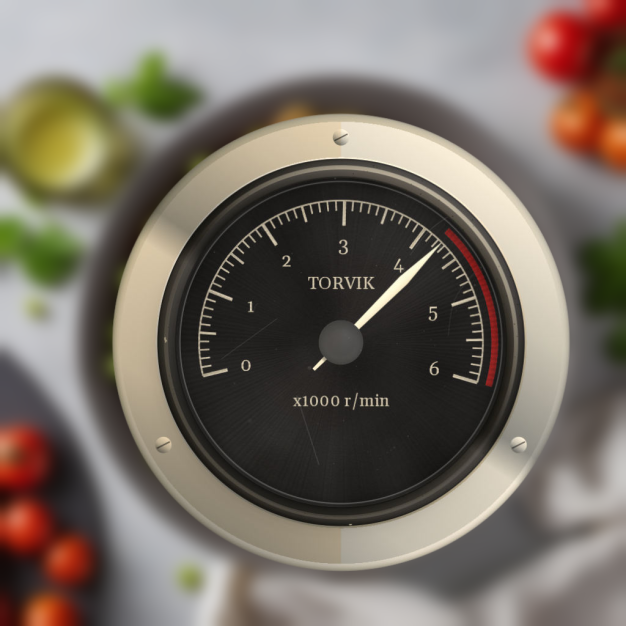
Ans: 4250 (rpm)
